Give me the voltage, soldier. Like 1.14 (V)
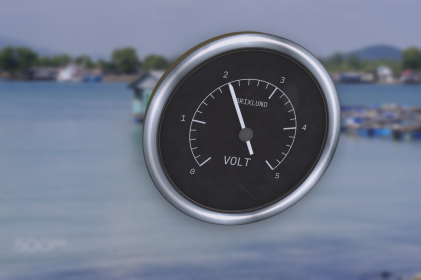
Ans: 2 (V)
